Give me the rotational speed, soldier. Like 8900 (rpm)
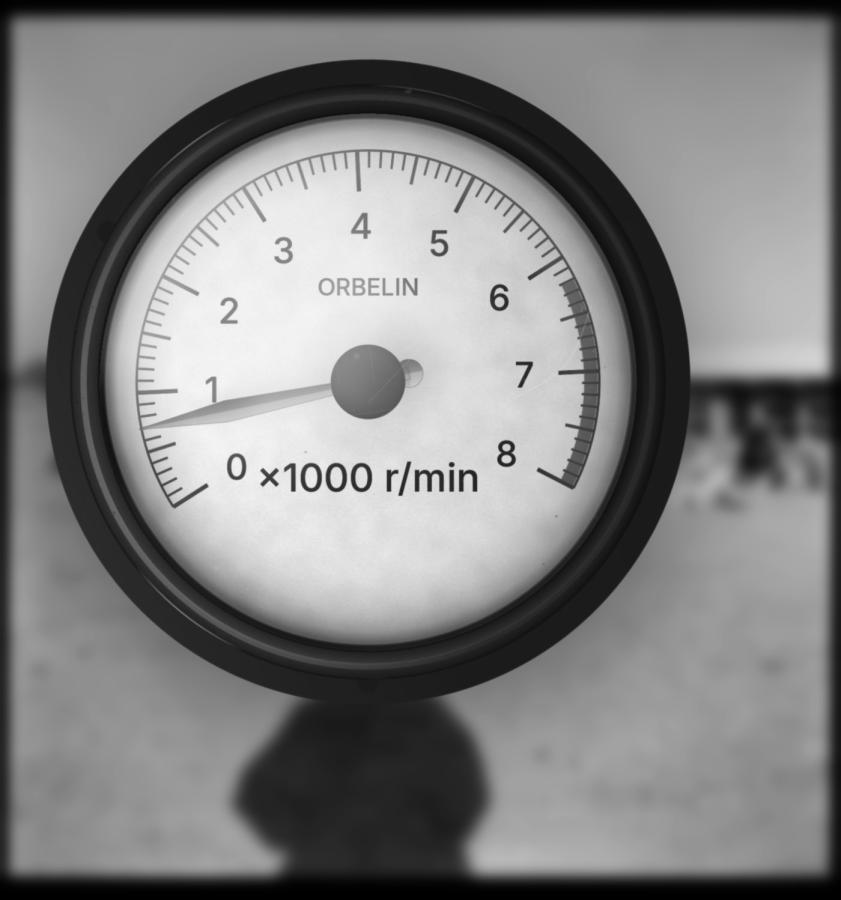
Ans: 700 (rpm)
